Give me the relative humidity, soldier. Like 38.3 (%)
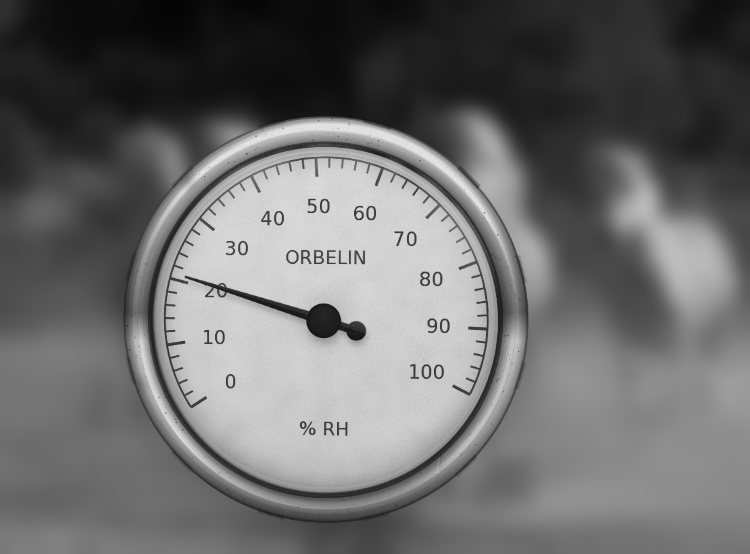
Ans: 21 (%)
